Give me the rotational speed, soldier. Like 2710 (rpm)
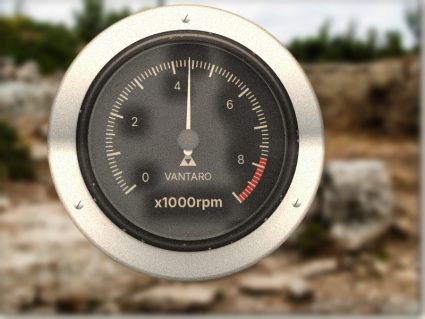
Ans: 4400 (rpm)
